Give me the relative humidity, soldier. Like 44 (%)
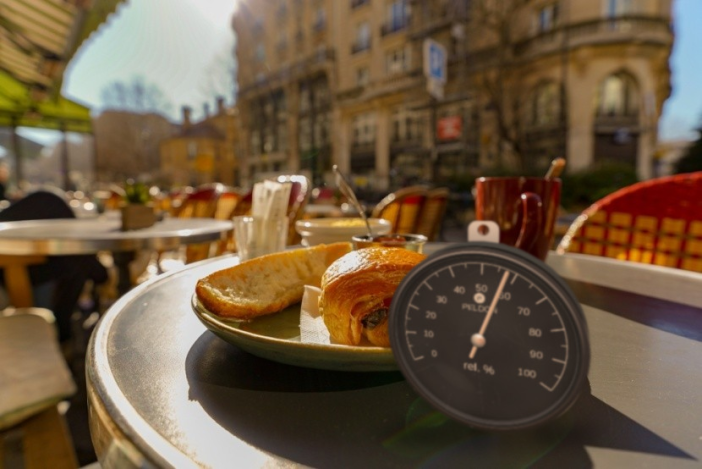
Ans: 57.5 (%)
